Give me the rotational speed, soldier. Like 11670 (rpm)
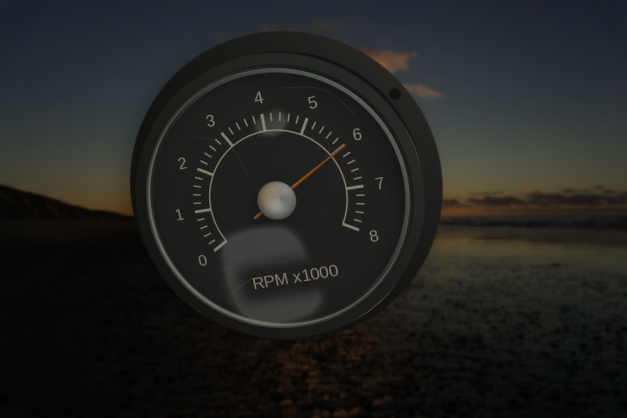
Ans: 6000 (rpm)
